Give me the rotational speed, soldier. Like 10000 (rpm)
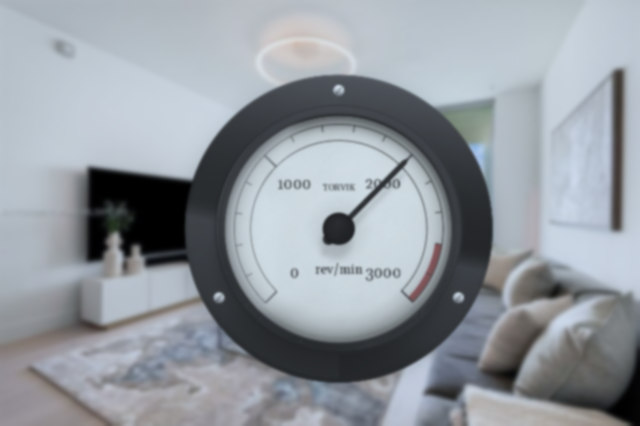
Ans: 2000 (rpm)
